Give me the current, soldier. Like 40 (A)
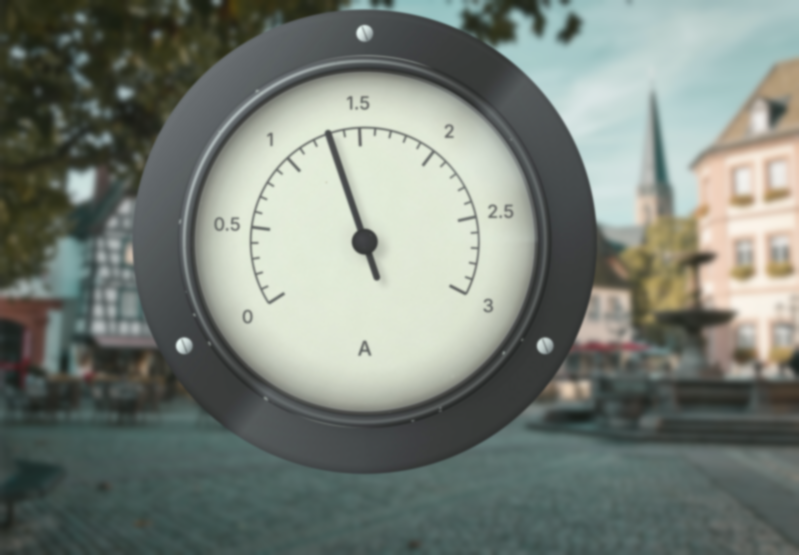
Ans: 1.3 (A)
